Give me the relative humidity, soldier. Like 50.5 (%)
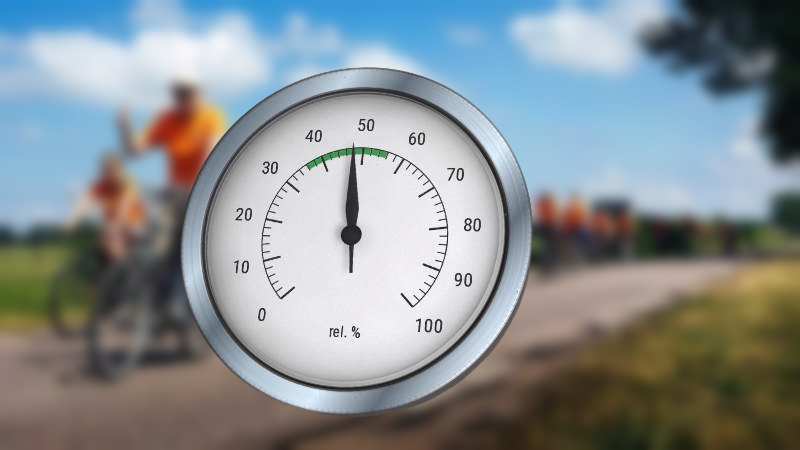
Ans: 48 (%)
